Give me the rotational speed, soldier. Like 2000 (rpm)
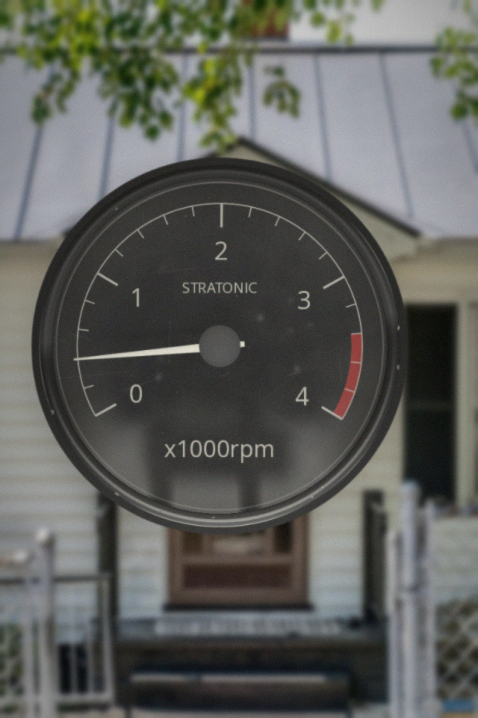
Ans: 400 (rpm)
